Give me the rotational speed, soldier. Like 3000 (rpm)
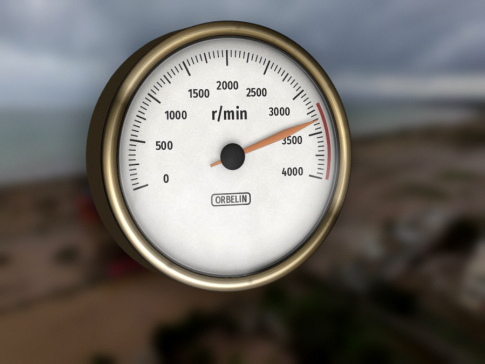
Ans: 3350 (rpm)
